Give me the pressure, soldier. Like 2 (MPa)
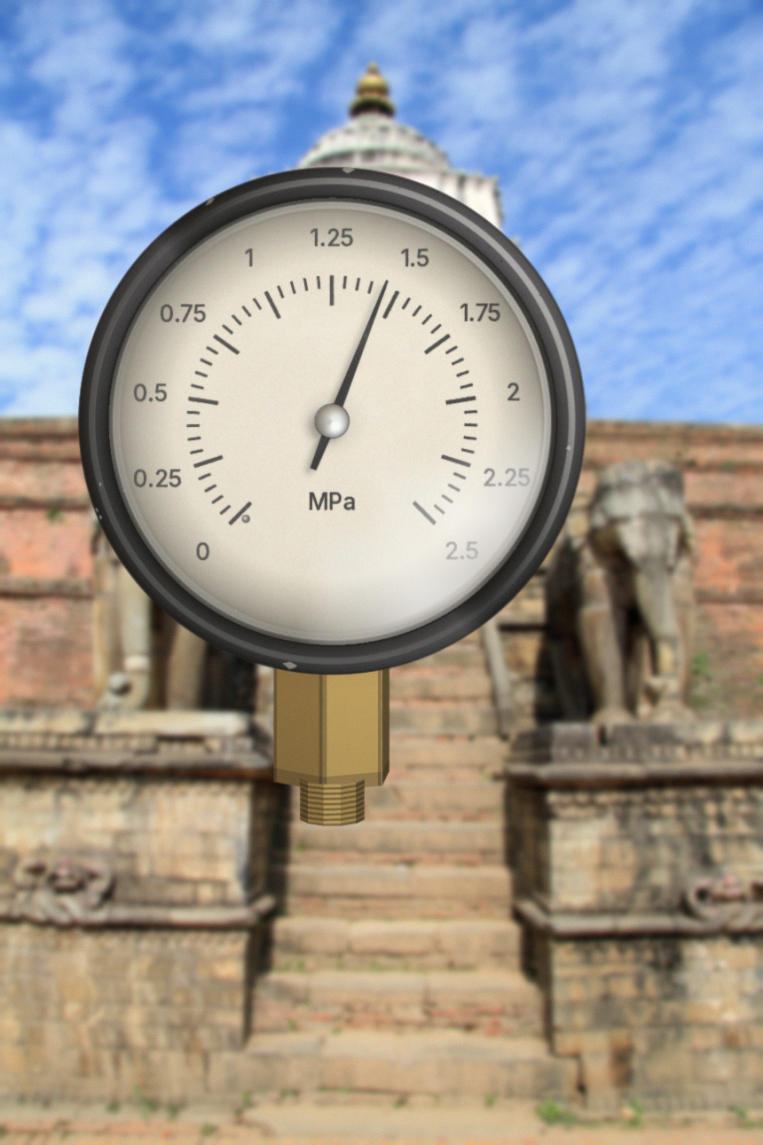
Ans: 1.45 (MPa)
